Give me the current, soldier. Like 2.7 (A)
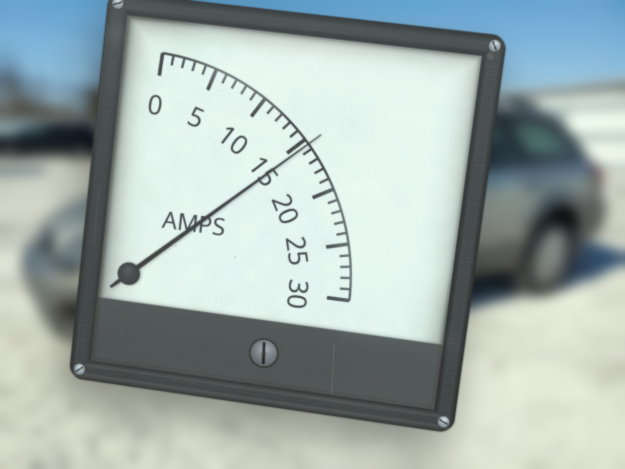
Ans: 15.5 (A)
